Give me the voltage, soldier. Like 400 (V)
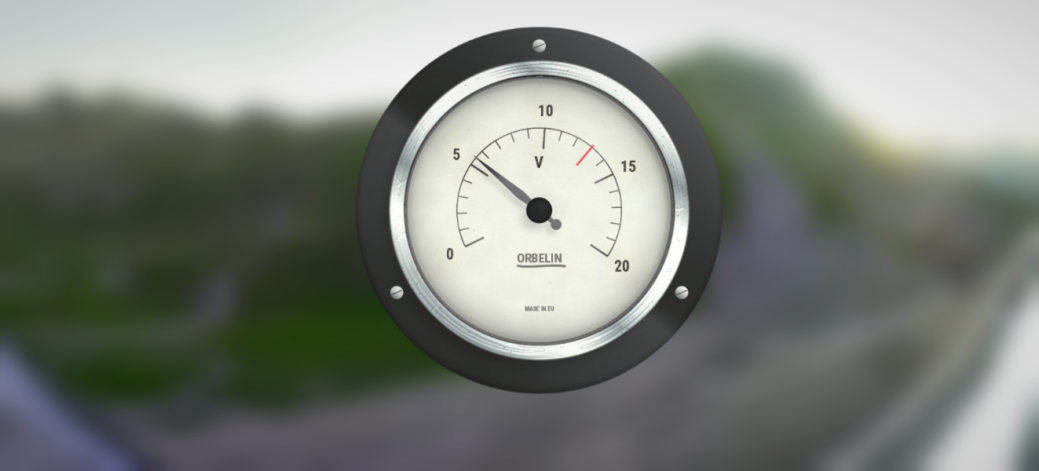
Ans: 5.5 (V)
